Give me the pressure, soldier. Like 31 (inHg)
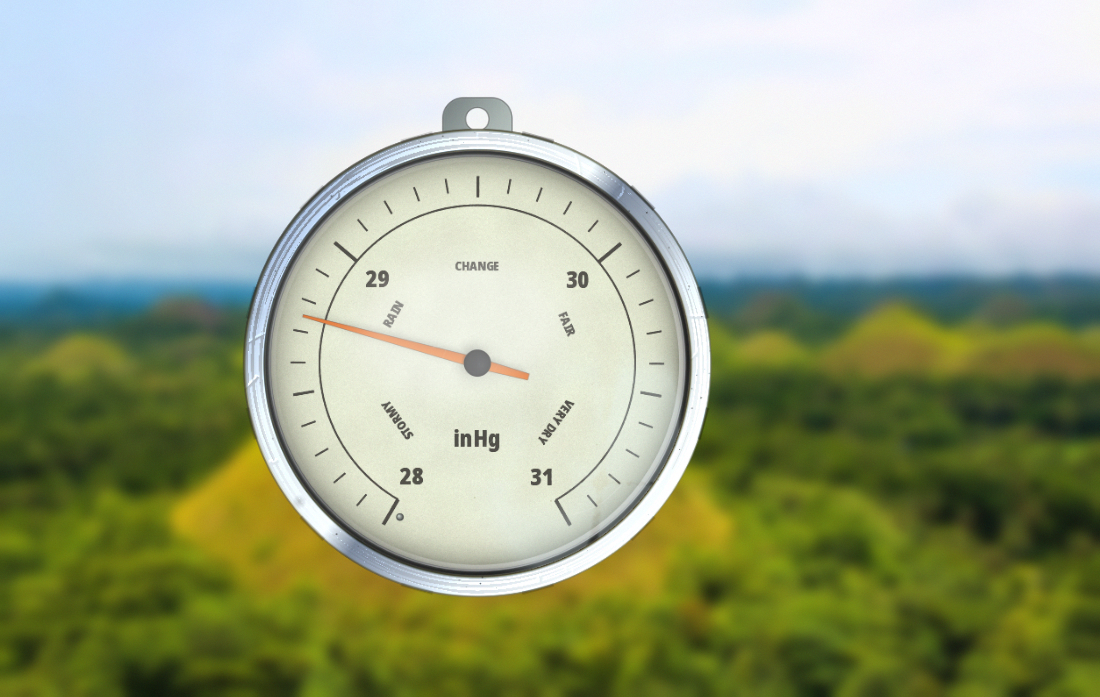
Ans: 28.75 (inHg)
